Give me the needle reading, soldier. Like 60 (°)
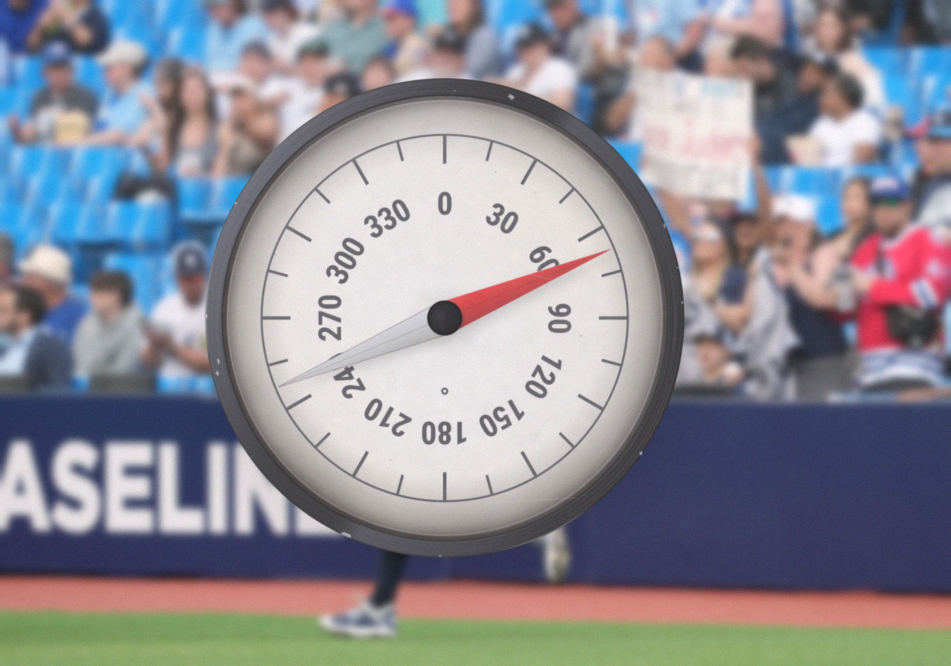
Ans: 67.5 (°)
